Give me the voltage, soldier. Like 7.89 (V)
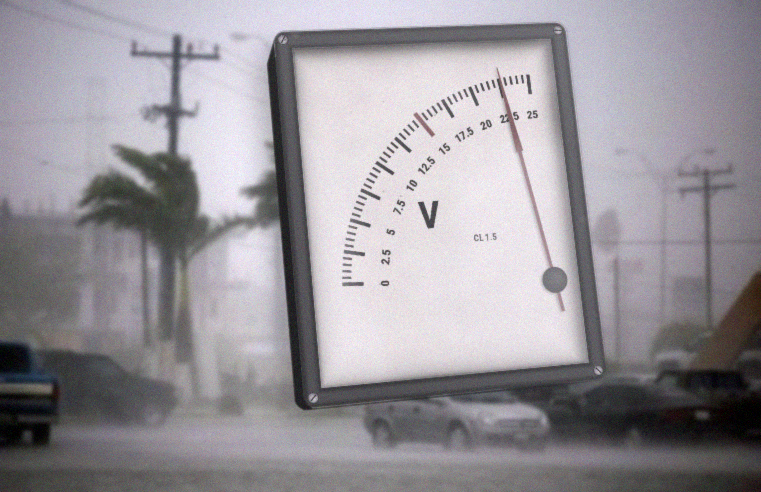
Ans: 22.5 (V)
